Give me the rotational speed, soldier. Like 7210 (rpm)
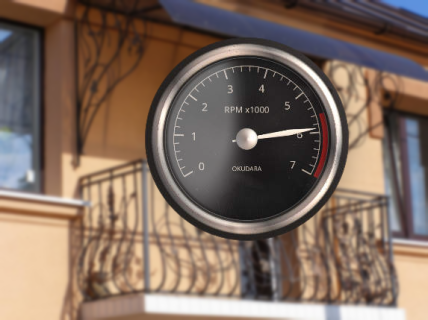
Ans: 5900 (rpm)
